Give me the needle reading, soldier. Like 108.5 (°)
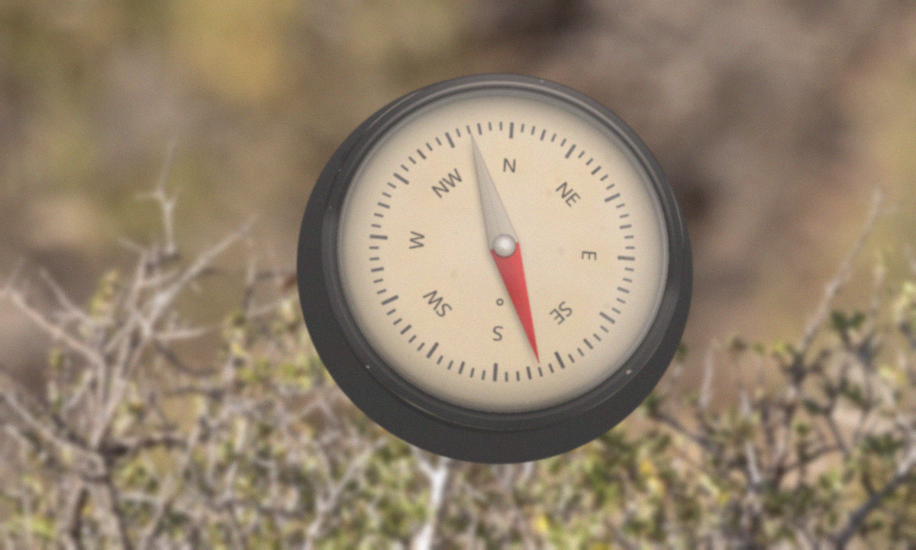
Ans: 160 (°)
